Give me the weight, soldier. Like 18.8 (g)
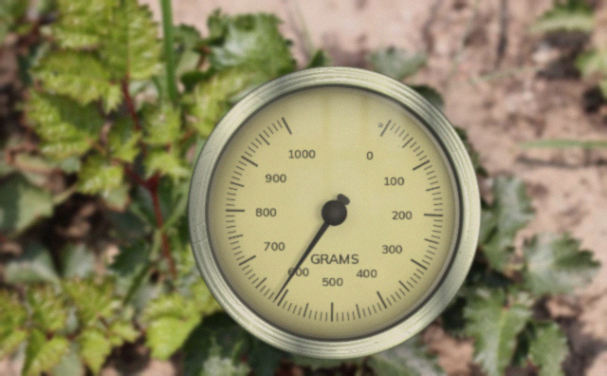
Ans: 610 (g)
